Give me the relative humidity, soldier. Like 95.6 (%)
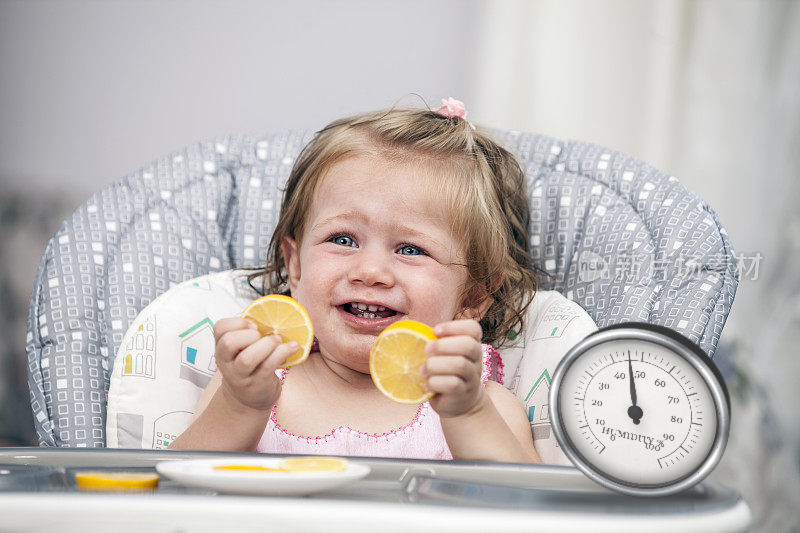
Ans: 46 (%)
